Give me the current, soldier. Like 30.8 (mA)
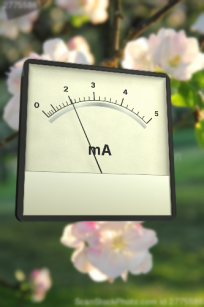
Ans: 2 (mA)
